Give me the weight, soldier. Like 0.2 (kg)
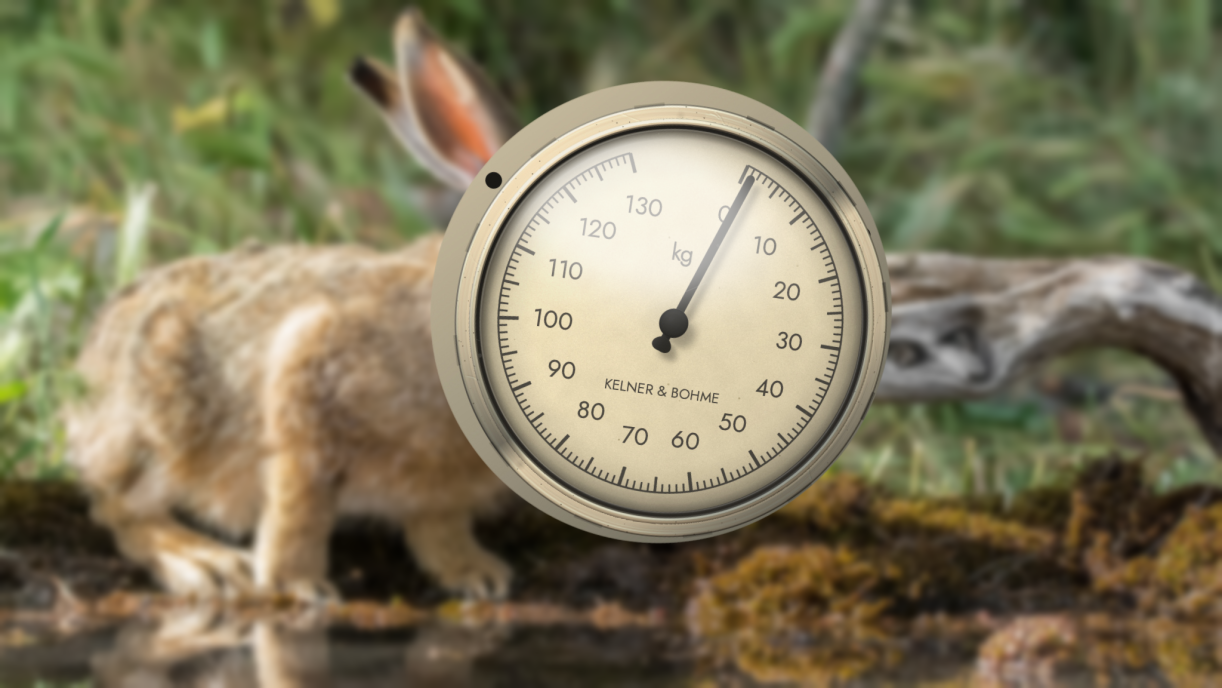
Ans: 1 (kg)
